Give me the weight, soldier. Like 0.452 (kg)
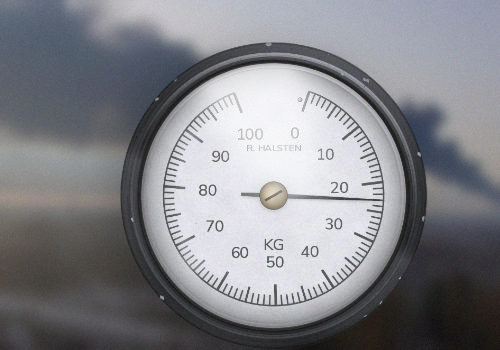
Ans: 23 (kg)
